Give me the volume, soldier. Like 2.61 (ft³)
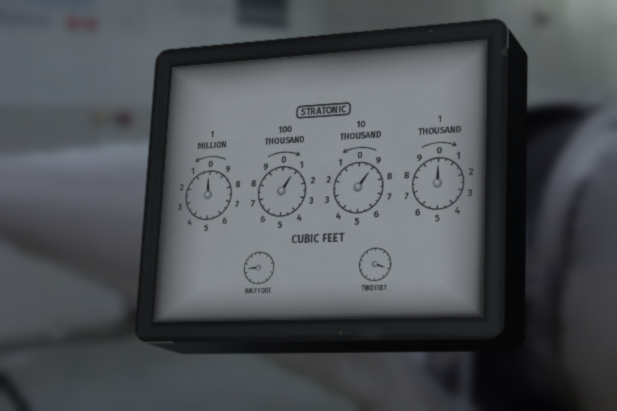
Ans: 9000 (ft³)
